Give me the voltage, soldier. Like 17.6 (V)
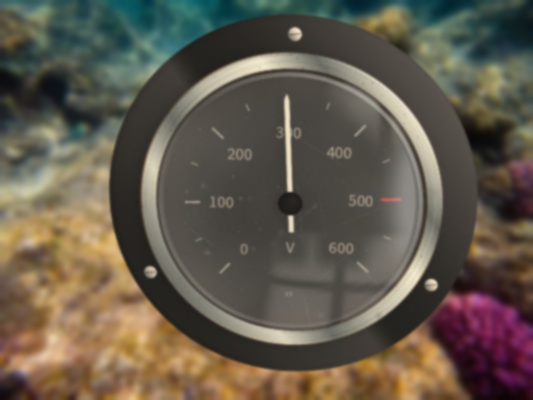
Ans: 300 (V)
